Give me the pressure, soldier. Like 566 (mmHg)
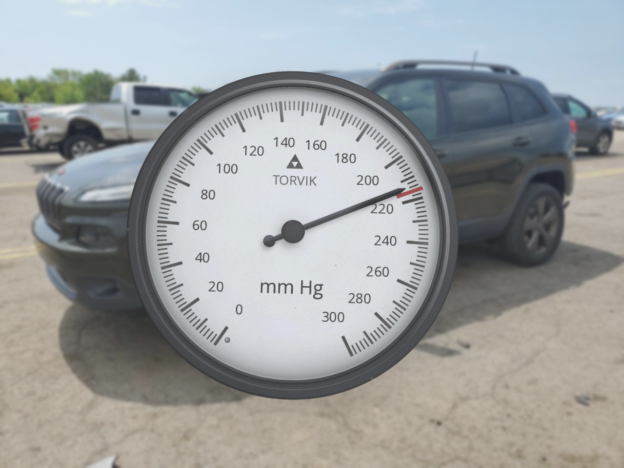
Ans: 214 (mmHg)
